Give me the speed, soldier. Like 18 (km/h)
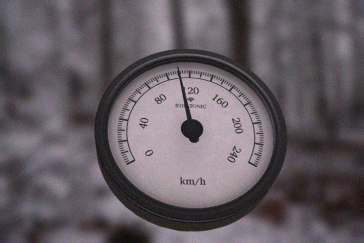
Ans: 110 (km/h)
